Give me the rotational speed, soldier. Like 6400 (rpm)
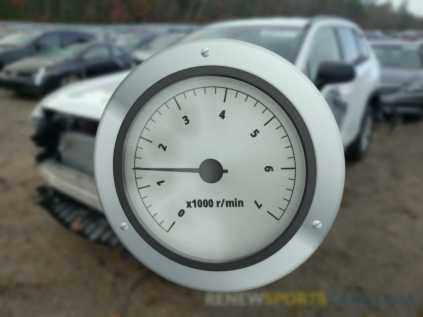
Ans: 1400 (rpm)
